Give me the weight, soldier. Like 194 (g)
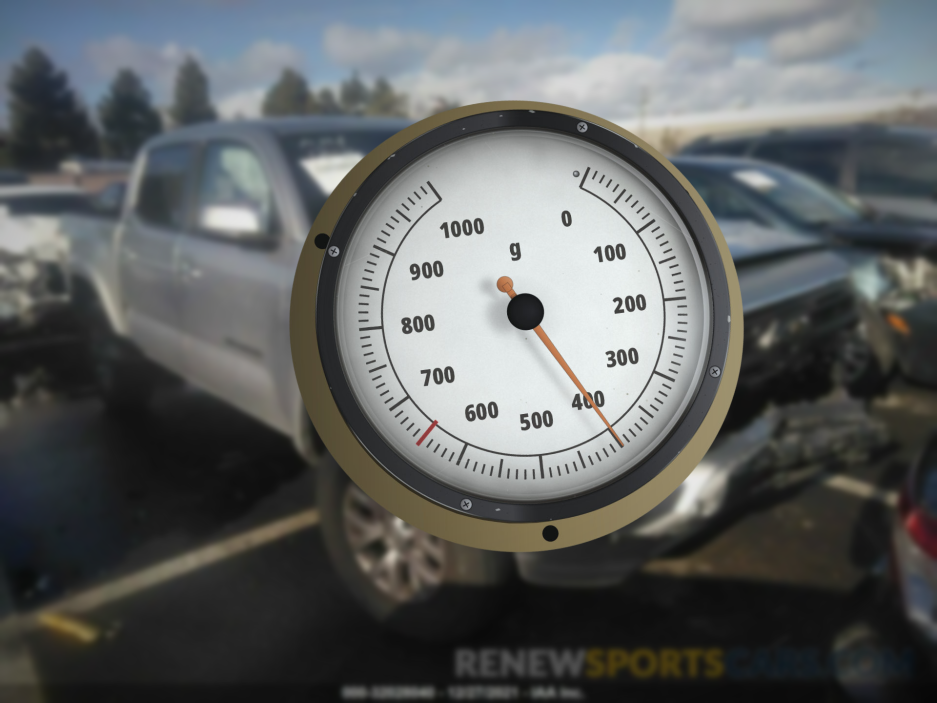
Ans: 400 (g)
